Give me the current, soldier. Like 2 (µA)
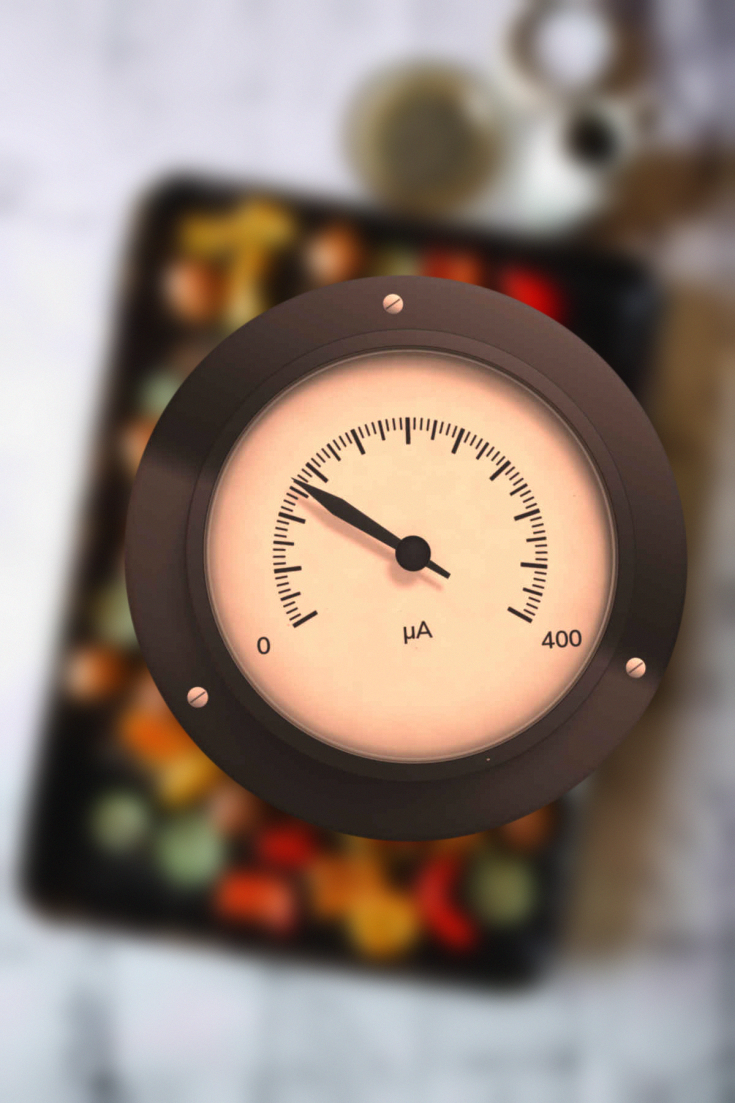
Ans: 105 (µA)
